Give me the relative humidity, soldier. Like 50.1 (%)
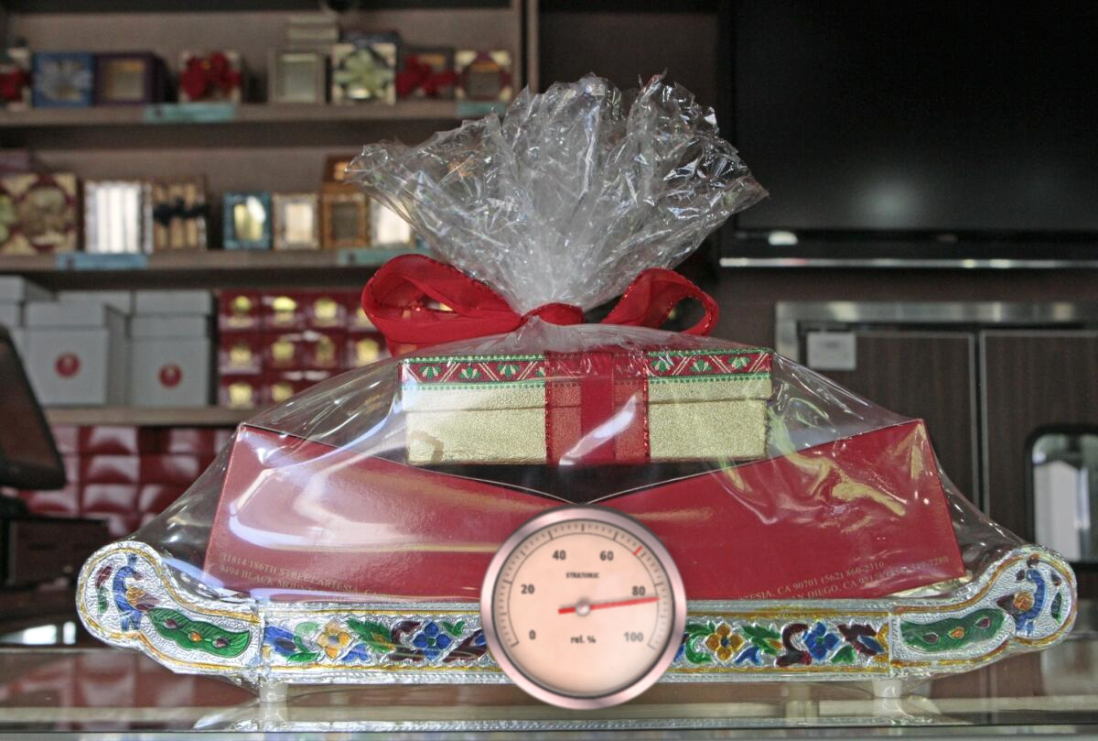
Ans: 84 (%)
